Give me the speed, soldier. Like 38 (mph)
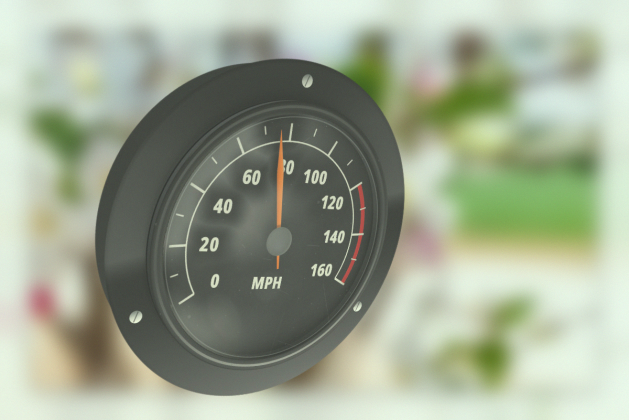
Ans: 75 (mph)
